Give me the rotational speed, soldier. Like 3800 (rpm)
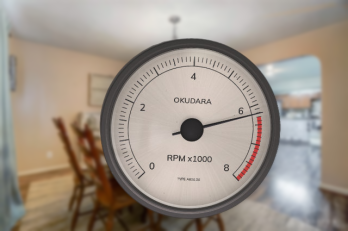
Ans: 6200 (rpm)
